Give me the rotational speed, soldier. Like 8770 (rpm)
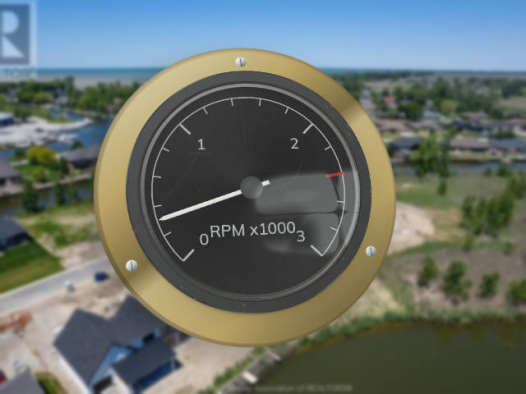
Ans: 300 (rpm)
